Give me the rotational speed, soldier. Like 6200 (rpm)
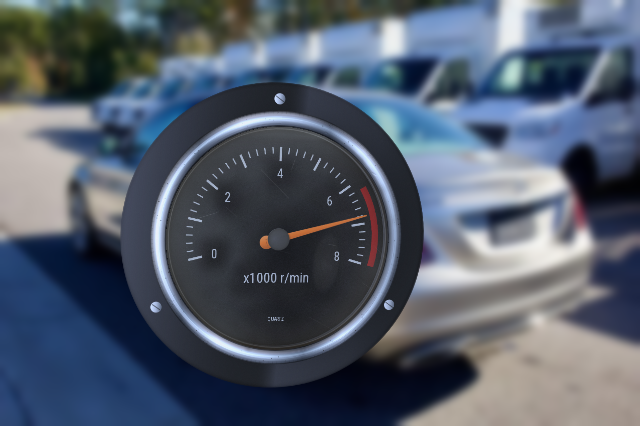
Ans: 6800 (rpm)
